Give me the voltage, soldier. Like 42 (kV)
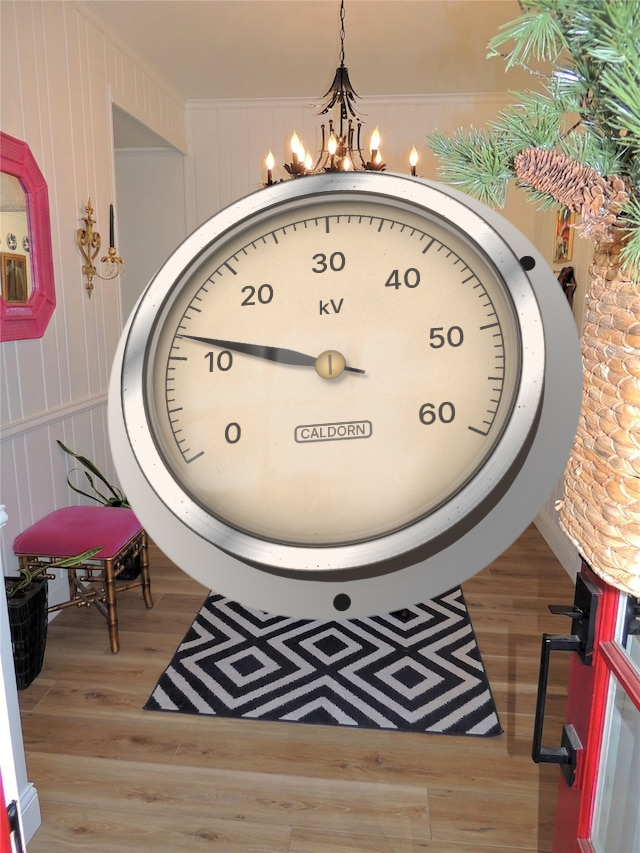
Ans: 12 (kV)
